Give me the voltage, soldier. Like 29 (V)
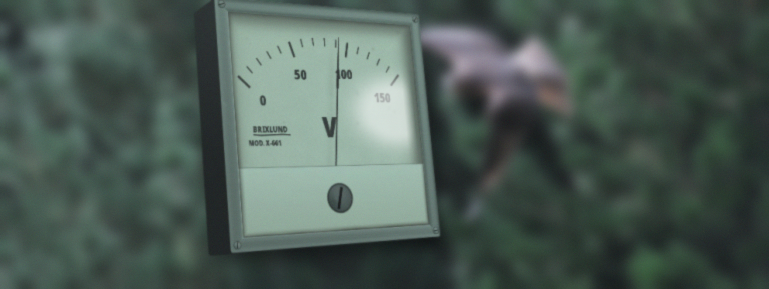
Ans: 90 (V)
